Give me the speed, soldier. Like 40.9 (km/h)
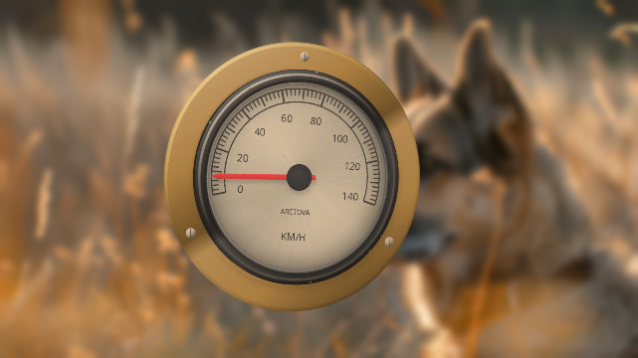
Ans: 8 (km/h)
